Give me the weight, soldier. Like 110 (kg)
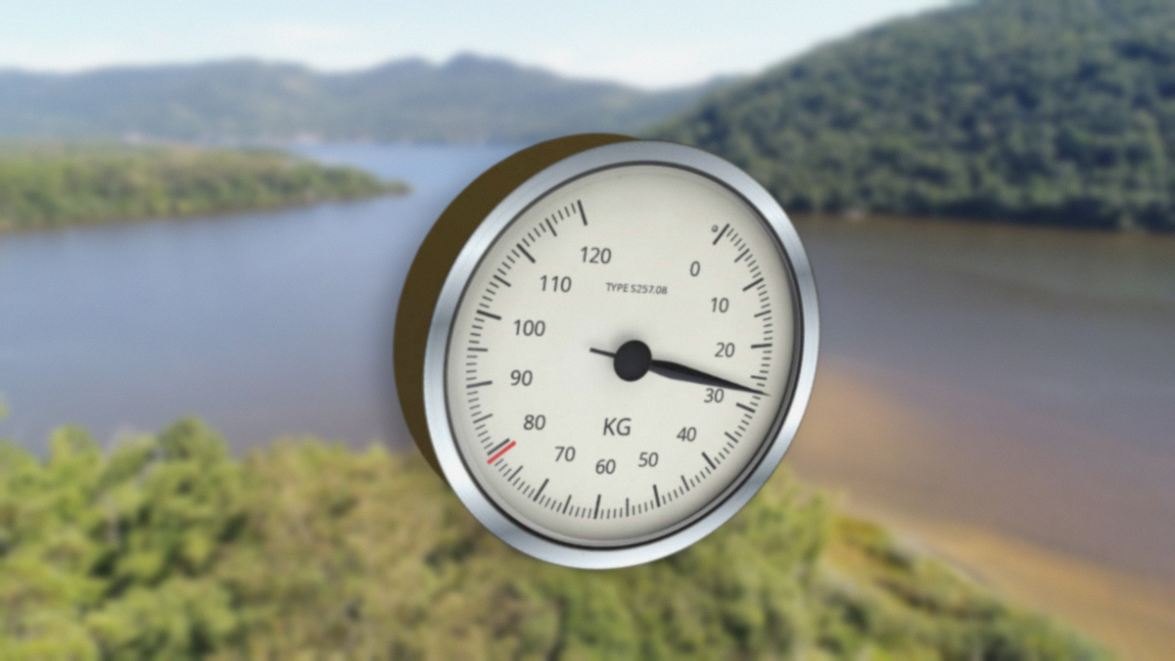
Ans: 27 (kg)
